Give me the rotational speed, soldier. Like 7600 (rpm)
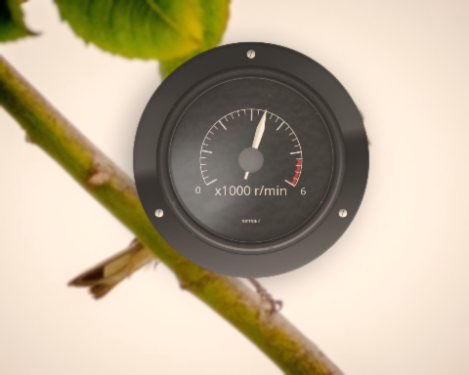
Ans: 3400 (rpm)
